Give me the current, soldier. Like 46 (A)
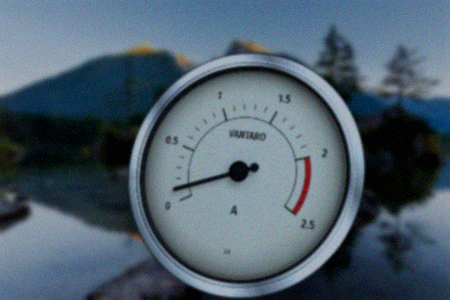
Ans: 0.1 (A)
